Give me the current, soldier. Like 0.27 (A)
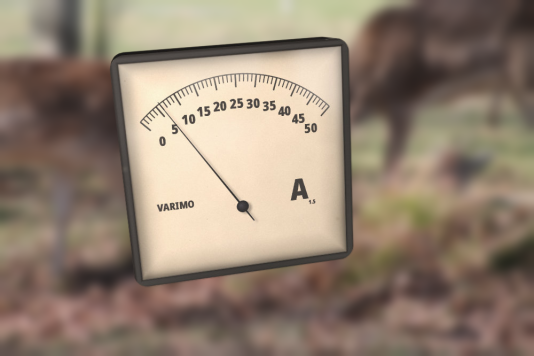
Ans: 6 (A)
